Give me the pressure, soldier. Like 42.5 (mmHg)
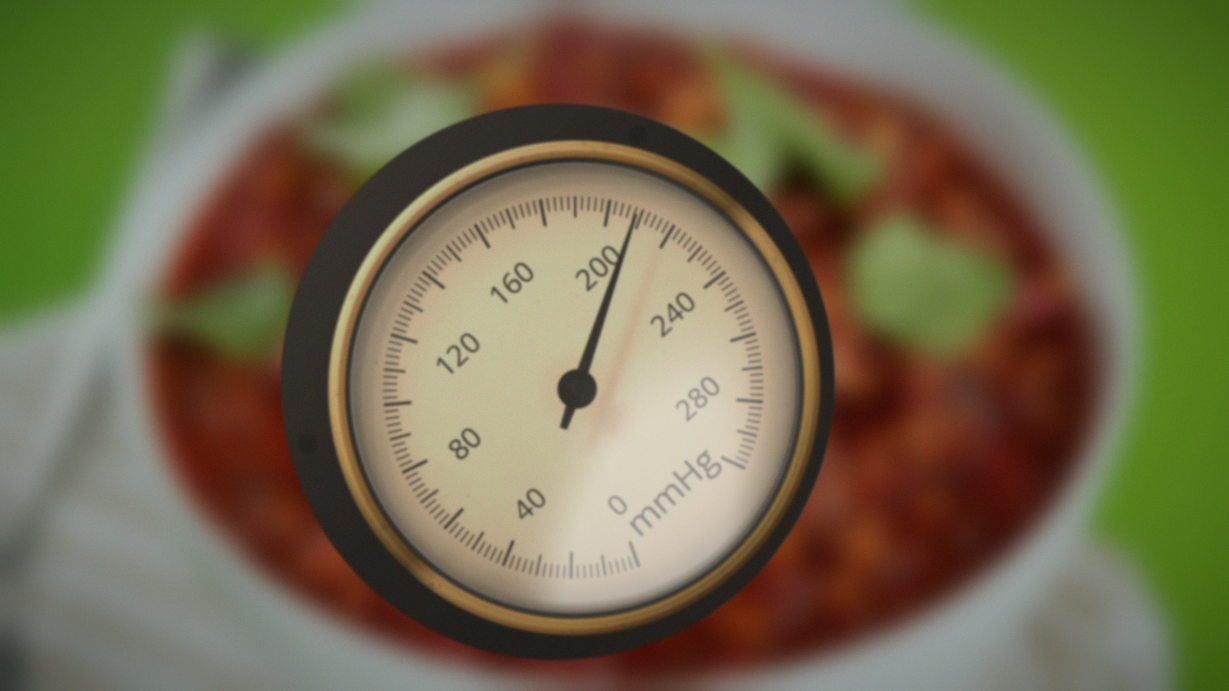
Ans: 208 (mmHg)
